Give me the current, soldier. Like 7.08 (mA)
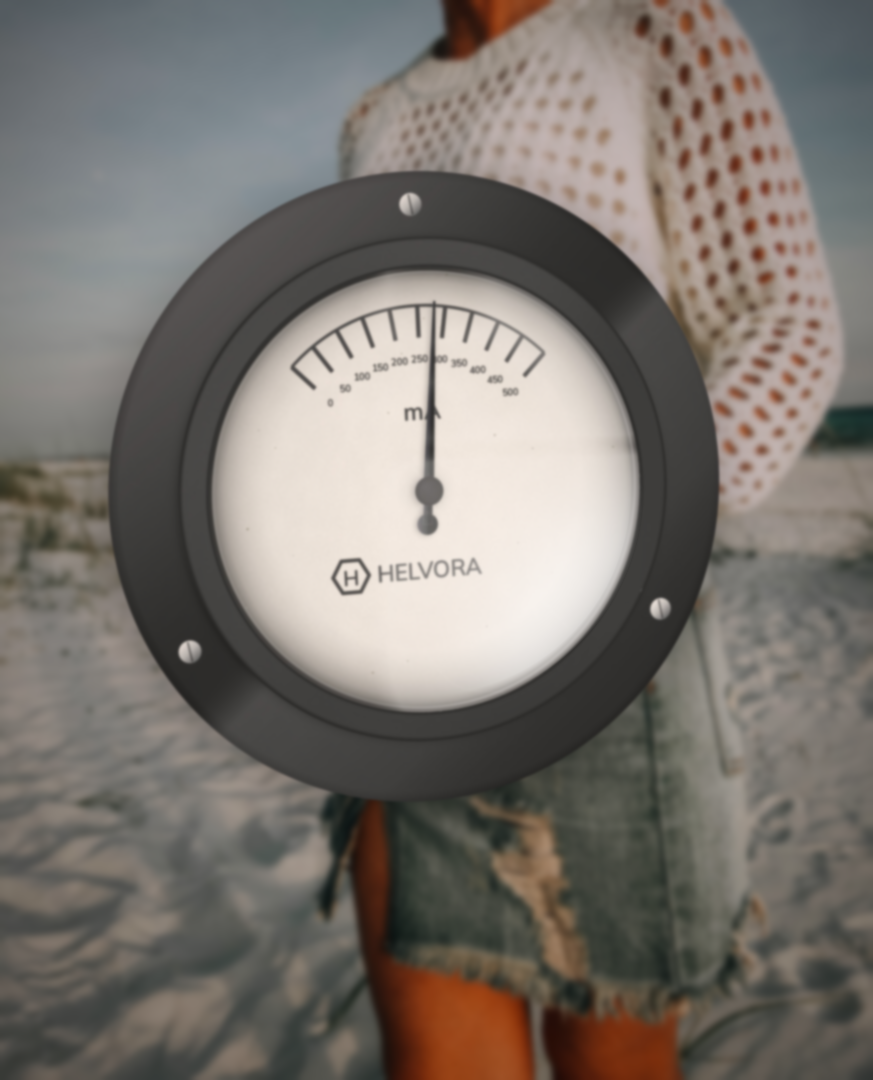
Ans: 275 (mA)
